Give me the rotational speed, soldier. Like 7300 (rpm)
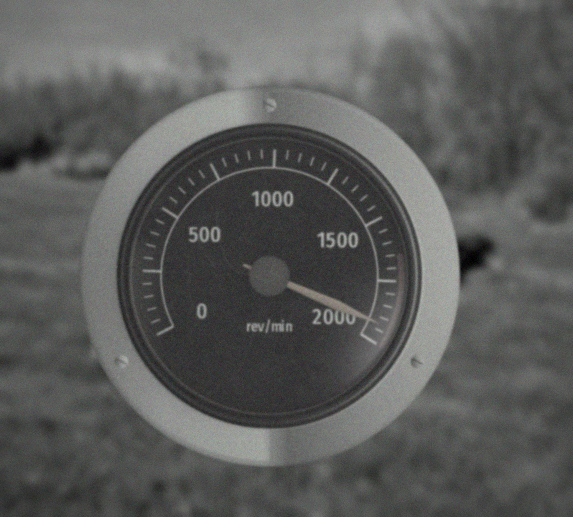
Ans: 1925 (rpm)
